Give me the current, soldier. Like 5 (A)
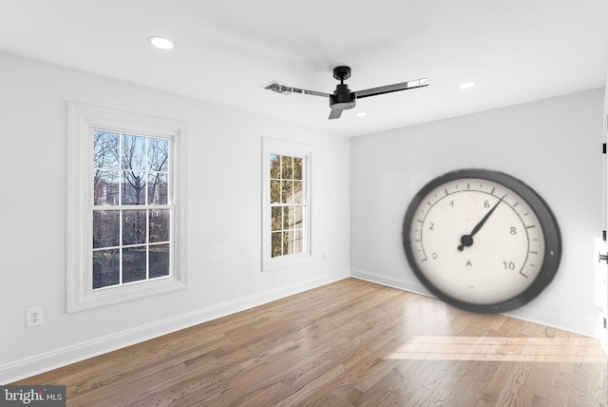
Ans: 6.5 (A)
